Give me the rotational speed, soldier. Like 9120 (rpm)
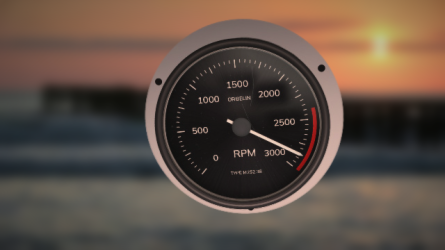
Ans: 2850 (rpm)
